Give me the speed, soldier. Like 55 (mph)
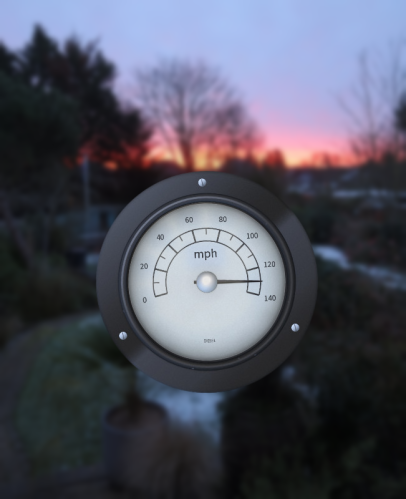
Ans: 130 (mph)
